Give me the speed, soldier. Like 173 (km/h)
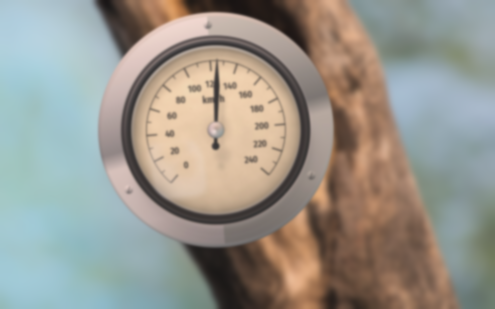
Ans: 125 (km/h)
